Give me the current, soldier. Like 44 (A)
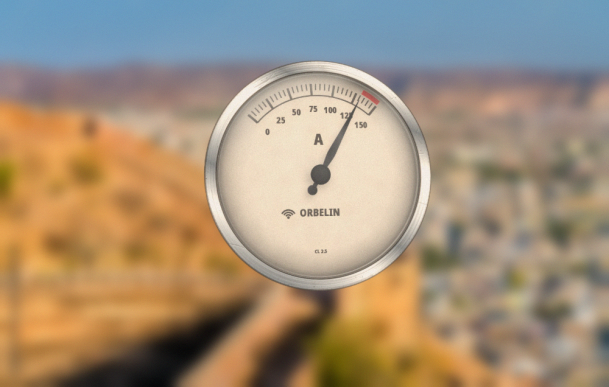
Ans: 130 (A)
